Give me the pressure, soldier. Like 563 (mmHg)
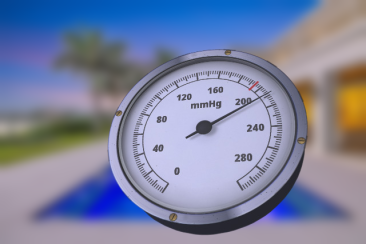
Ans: 210 (mmHg)
